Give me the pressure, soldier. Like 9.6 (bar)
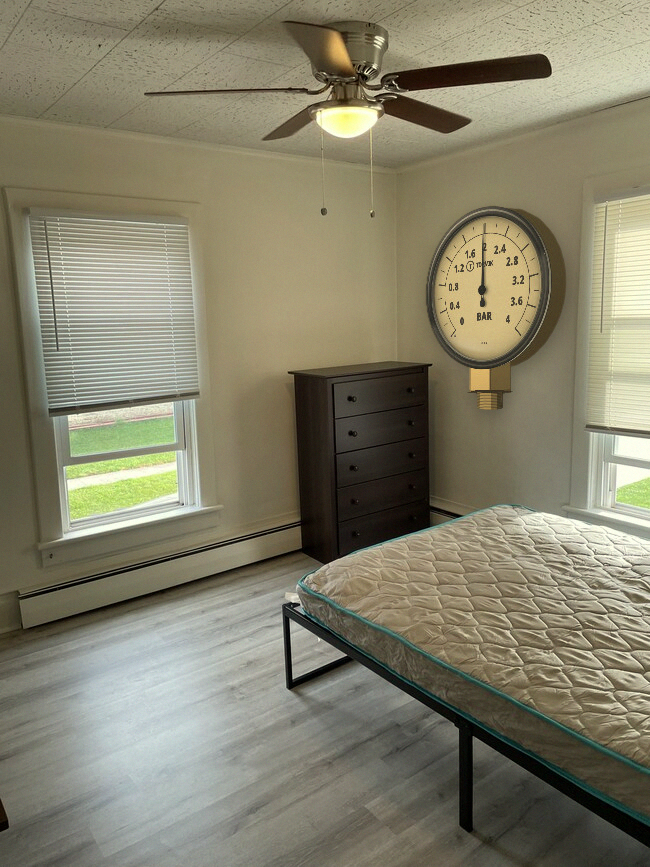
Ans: 2 (bar)
